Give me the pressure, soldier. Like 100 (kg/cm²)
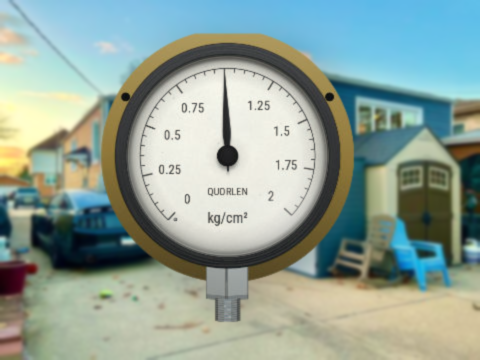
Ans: 1 (kg/cm²)
